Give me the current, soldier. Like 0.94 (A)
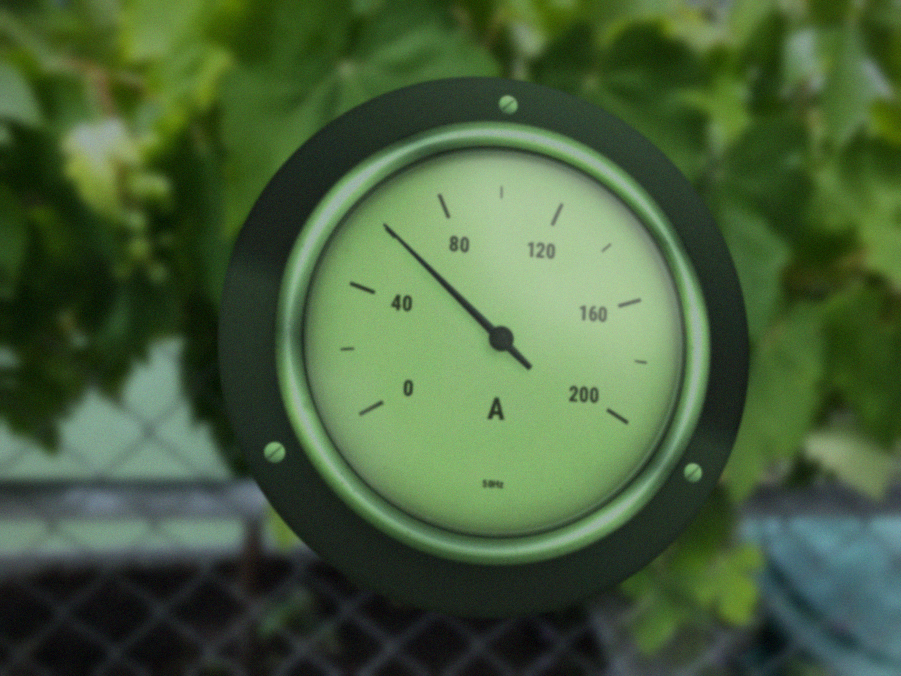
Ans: 60 (A)
